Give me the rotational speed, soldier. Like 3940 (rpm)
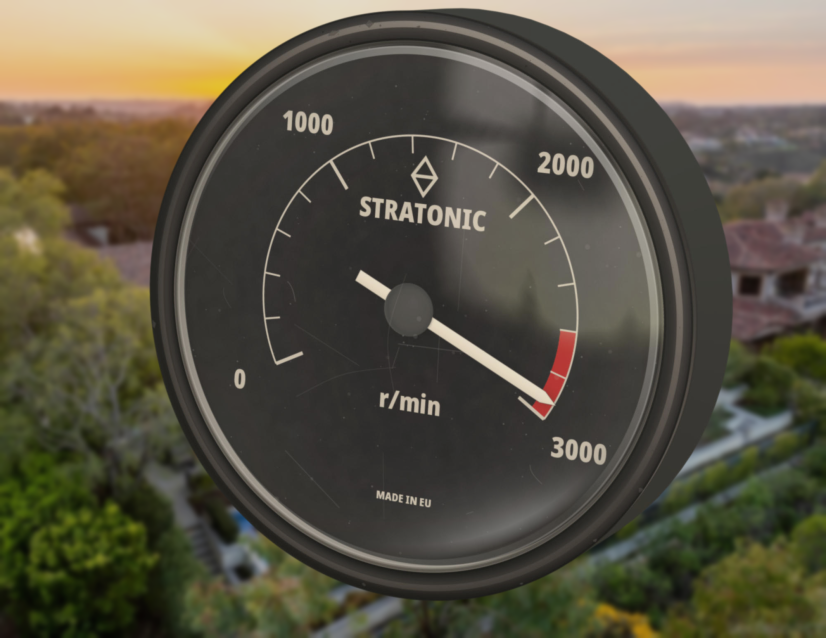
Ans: 2900 (rpm)
